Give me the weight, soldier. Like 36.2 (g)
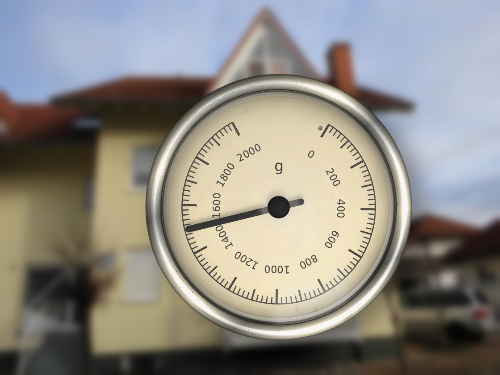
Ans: 1500 (g)
